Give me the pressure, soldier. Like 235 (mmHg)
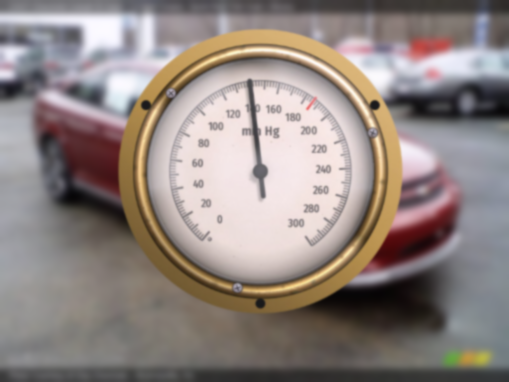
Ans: 140 (mmHg)
